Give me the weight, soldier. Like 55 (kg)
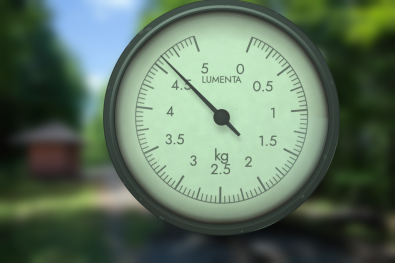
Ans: 4.6 (kg)
